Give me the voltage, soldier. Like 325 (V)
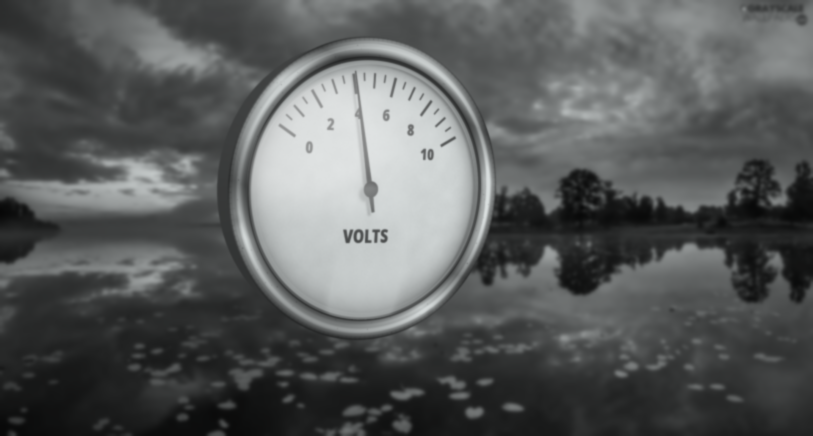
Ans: 4 (V)
